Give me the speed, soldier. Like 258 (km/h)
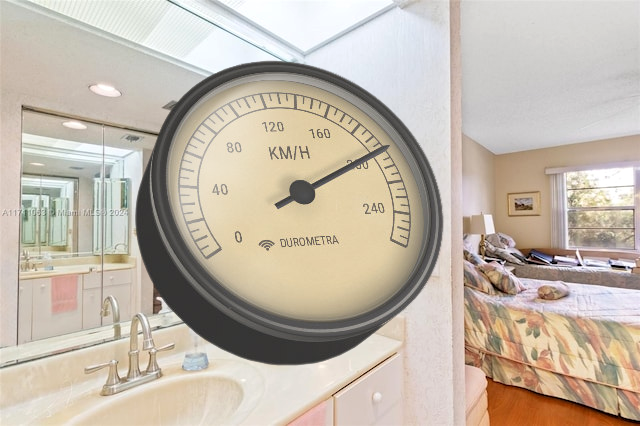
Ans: 200 (km/h)
